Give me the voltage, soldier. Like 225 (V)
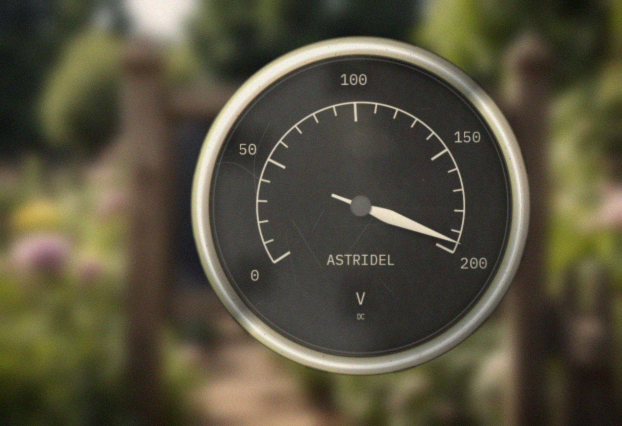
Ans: 195 (V)
